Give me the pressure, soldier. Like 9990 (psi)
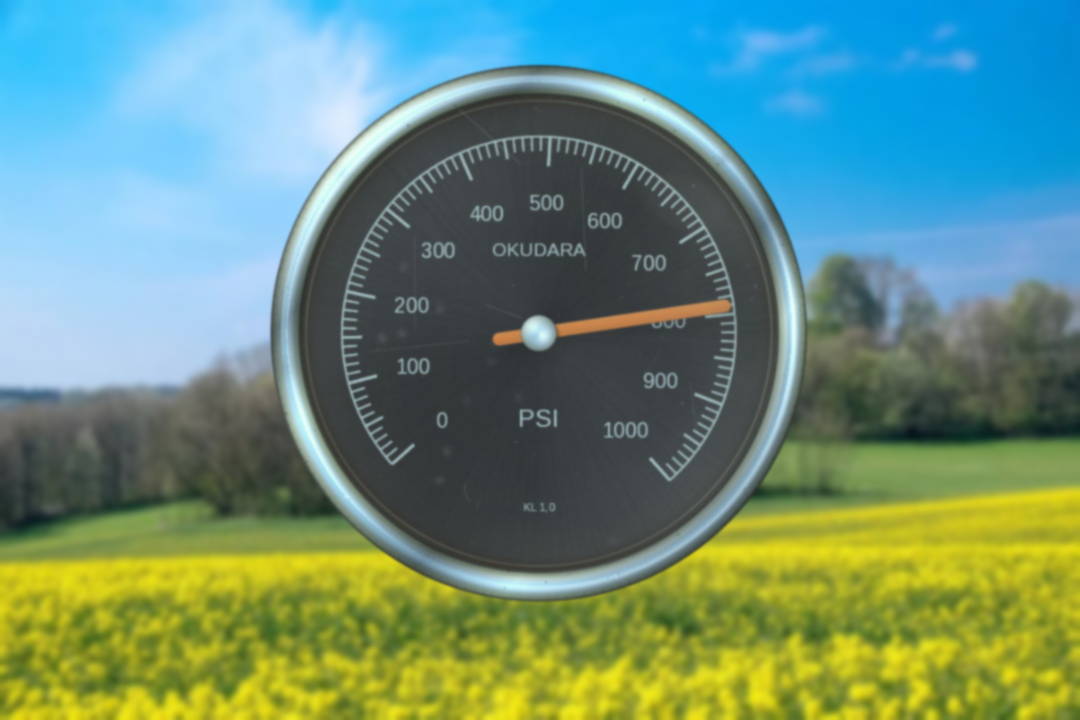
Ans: 790 (psi)
